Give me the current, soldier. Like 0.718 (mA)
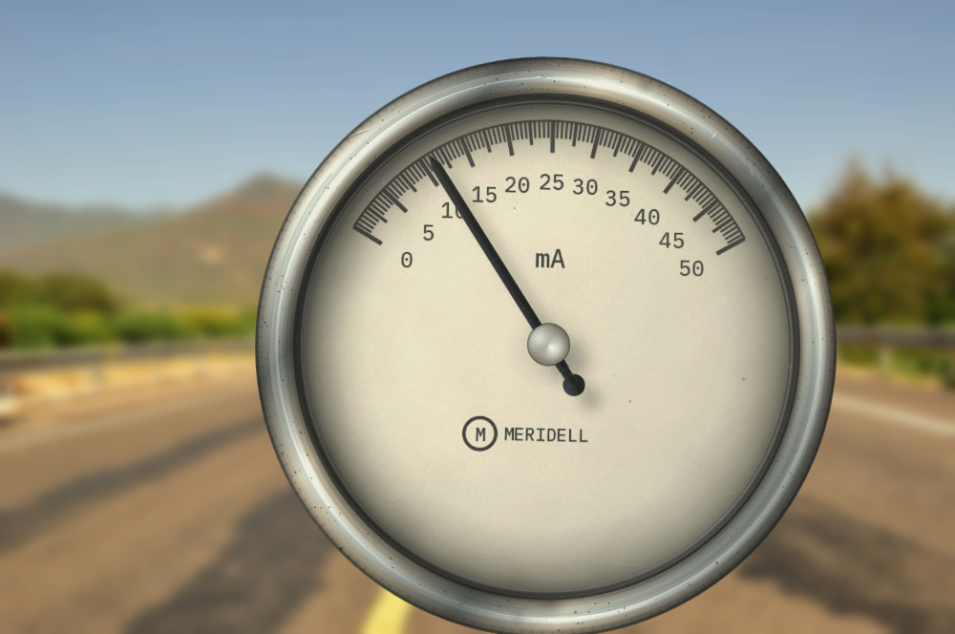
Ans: 11 (mA)
